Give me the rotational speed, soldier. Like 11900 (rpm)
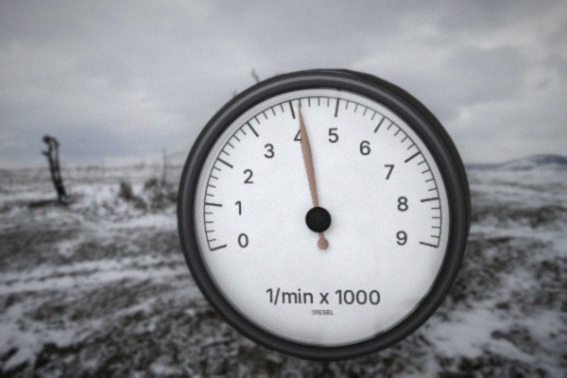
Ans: 4200 (rpm)
